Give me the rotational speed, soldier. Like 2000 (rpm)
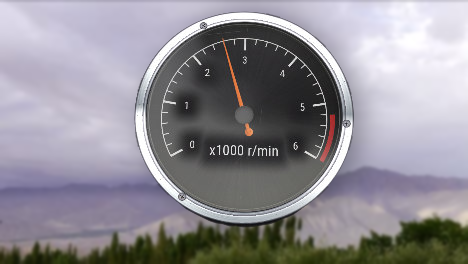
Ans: 2600 (rpm)
